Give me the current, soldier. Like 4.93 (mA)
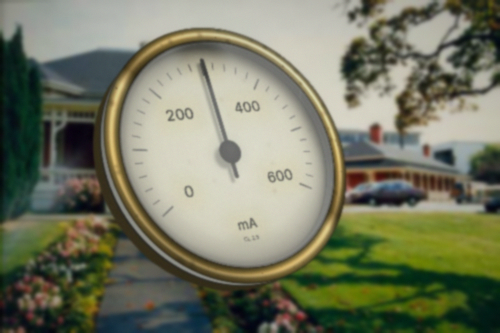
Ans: 300 (mA)
